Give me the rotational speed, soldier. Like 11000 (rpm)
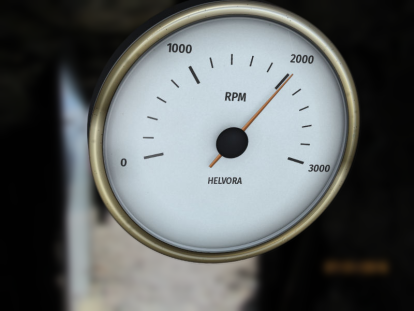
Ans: 2000 (rpm)
